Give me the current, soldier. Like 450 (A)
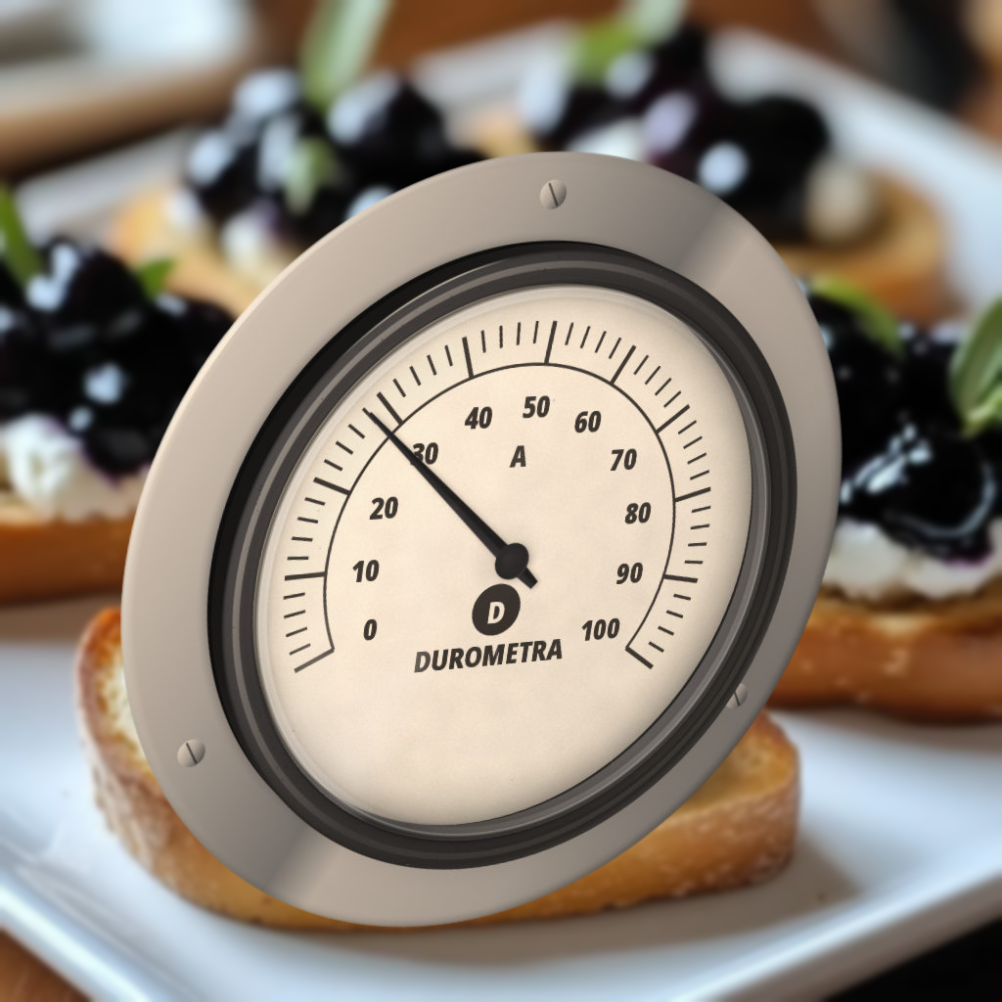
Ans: 28 (A)
